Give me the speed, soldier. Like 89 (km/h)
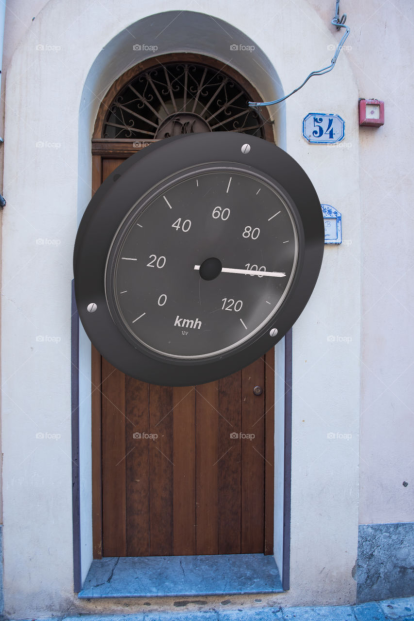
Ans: 100 (km/h)
